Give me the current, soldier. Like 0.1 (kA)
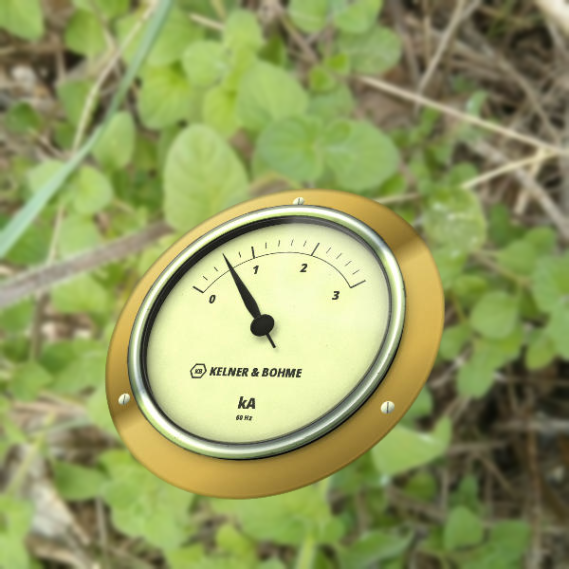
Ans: 0.6 (kA)
